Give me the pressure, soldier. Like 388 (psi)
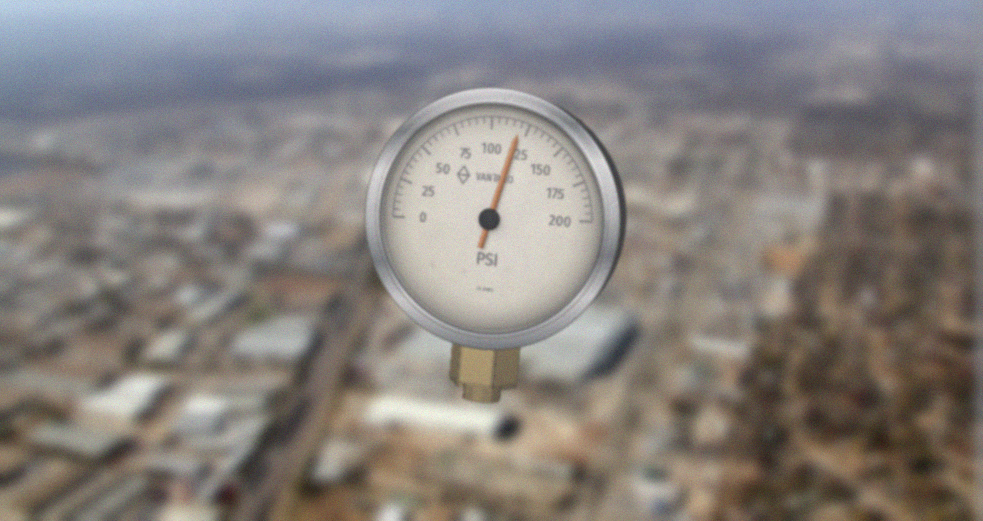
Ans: 120 (psi)
